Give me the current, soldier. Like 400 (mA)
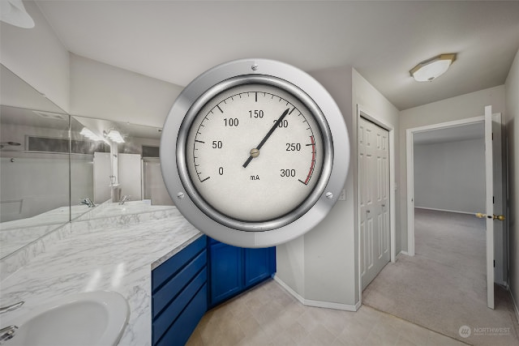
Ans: 195 (mA)
